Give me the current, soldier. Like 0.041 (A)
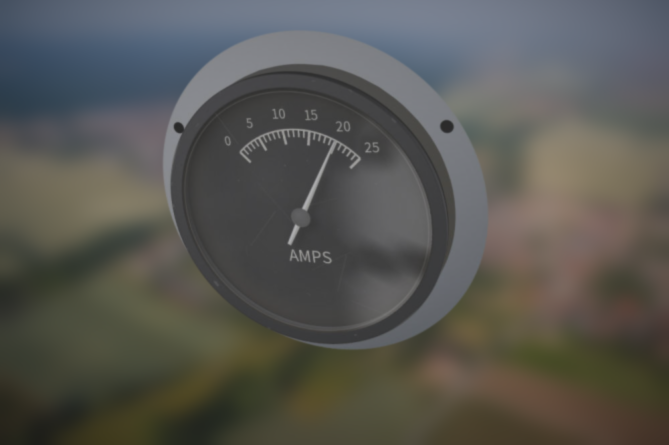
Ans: 20 (A)
